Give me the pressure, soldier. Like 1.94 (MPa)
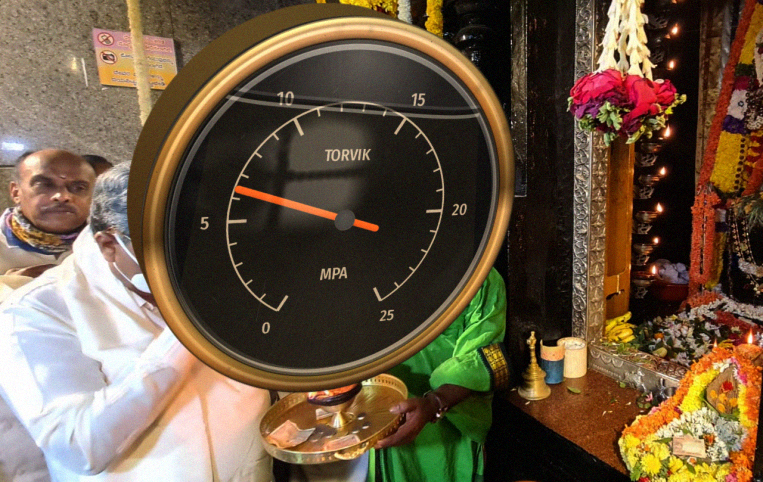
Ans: 6.5 (MPa)
